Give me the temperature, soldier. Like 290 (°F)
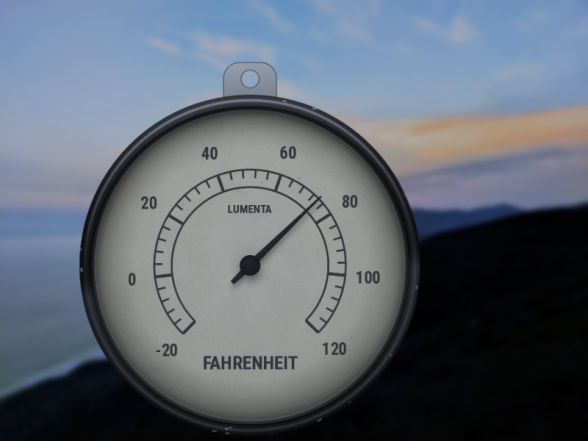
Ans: 74 (°F)
